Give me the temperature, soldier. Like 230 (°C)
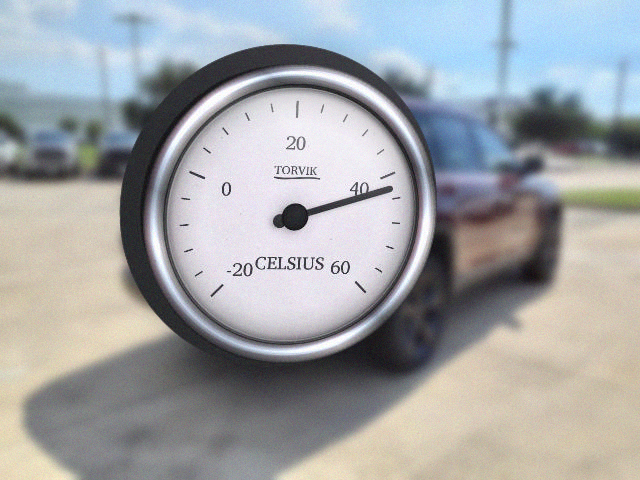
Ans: 42 (°C)
